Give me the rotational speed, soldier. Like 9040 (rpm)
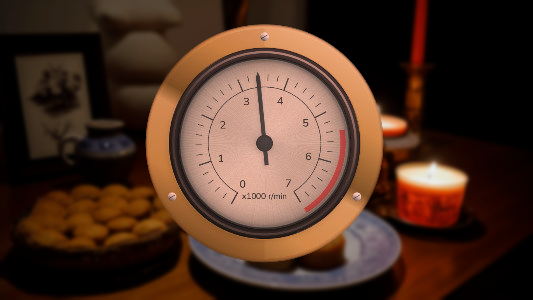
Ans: 3400 (rpm)
